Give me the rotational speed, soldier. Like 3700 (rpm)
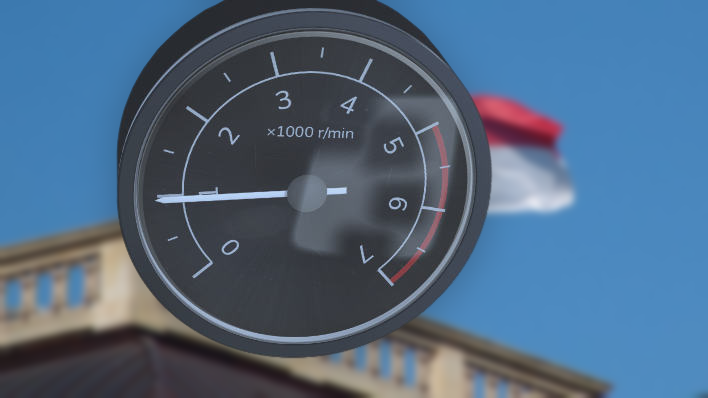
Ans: 1000 (rpm)
